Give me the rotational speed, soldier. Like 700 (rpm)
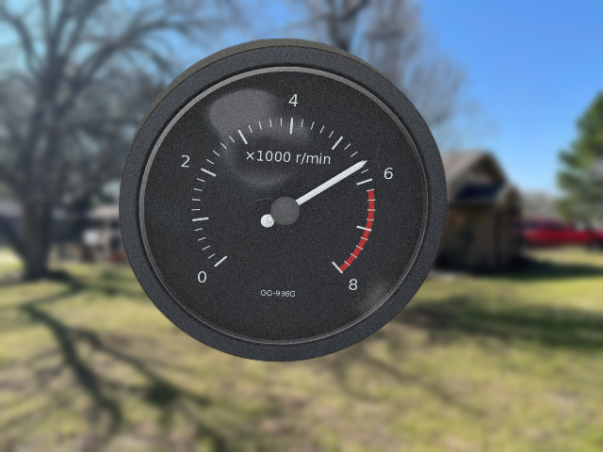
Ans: 5600 (rpm)
